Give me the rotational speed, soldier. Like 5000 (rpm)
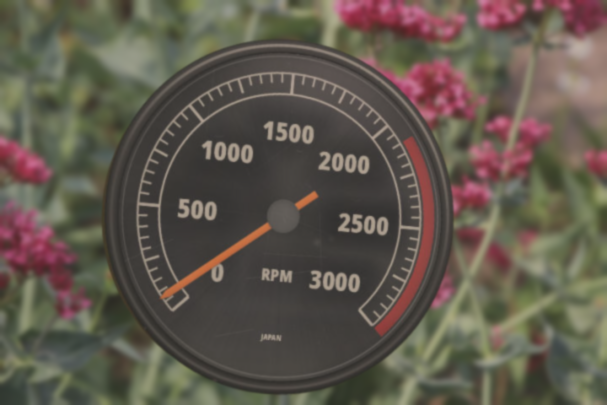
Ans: 75 (rpm)
